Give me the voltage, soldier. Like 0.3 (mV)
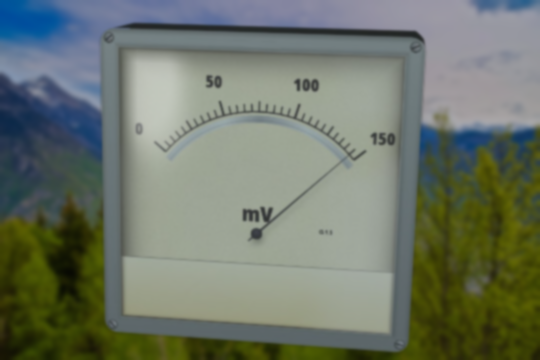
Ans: 145 (mV)
